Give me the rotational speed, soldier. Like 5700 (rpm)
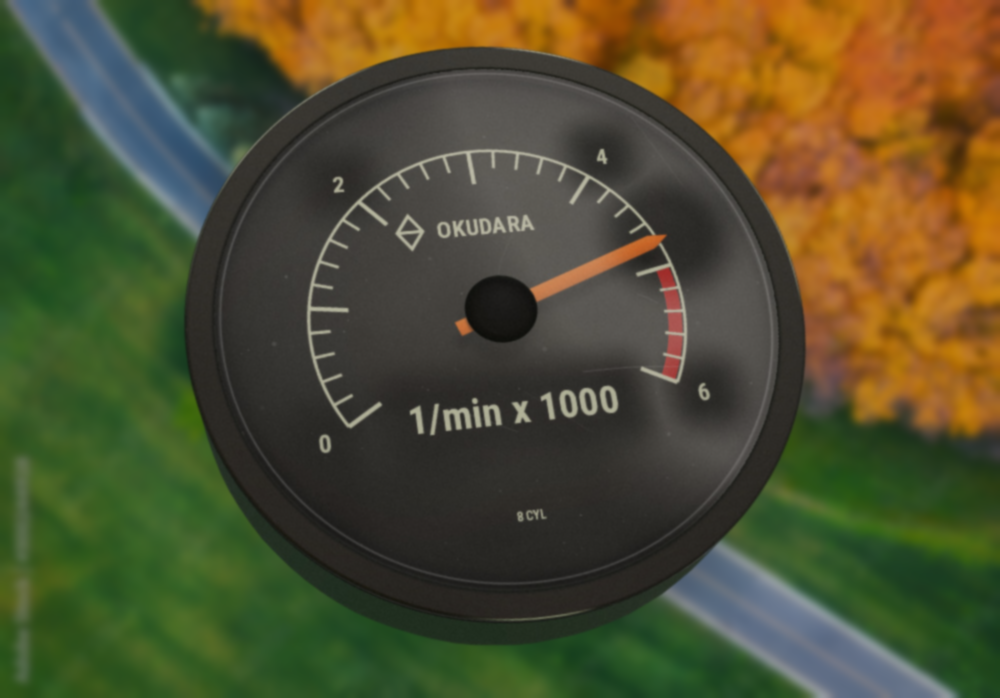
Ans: 4800 (rpm)
